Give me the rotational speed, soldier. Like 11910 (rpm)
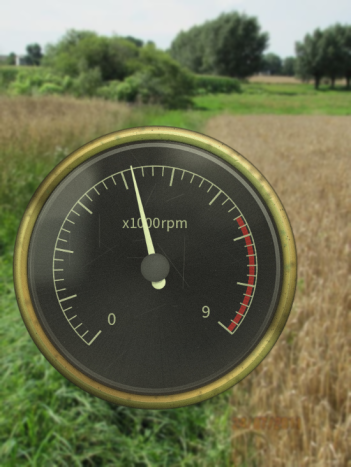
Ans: 4200 (rpm)
